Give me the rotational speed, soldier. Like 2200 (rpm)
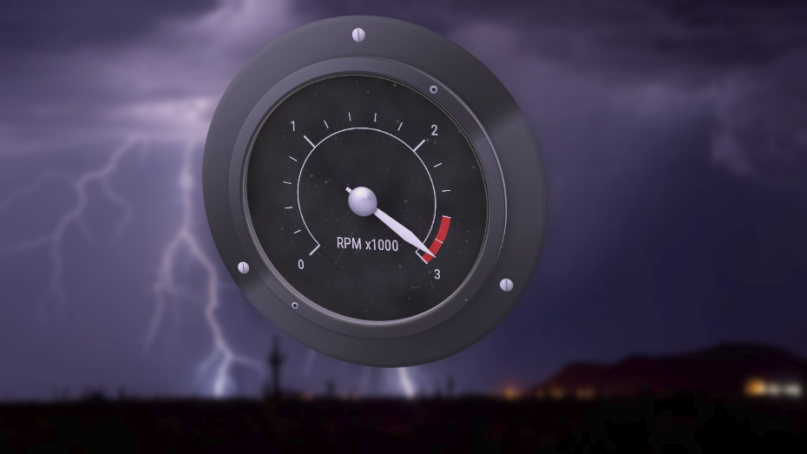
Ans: 2900 (rpm)
